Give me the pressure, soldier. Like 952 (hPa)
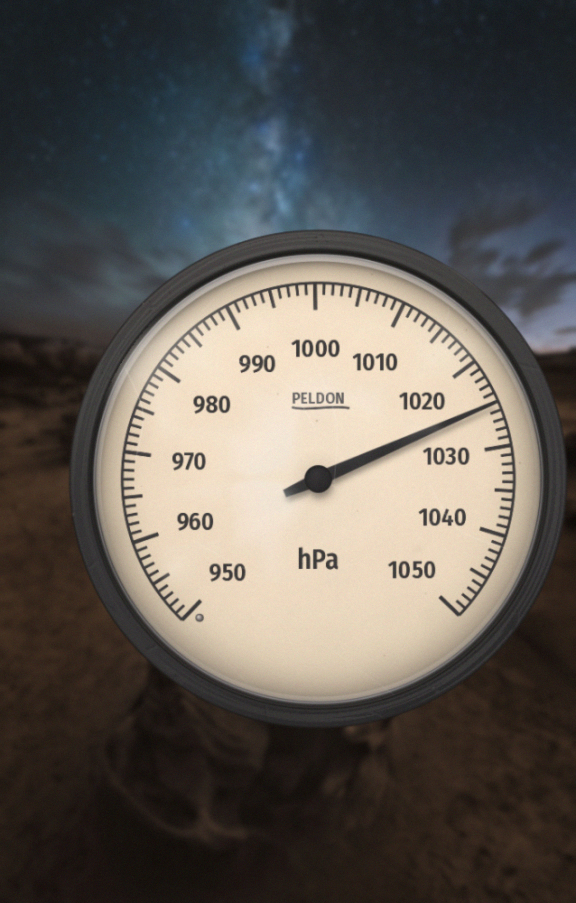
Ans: 1025 (hPa)
